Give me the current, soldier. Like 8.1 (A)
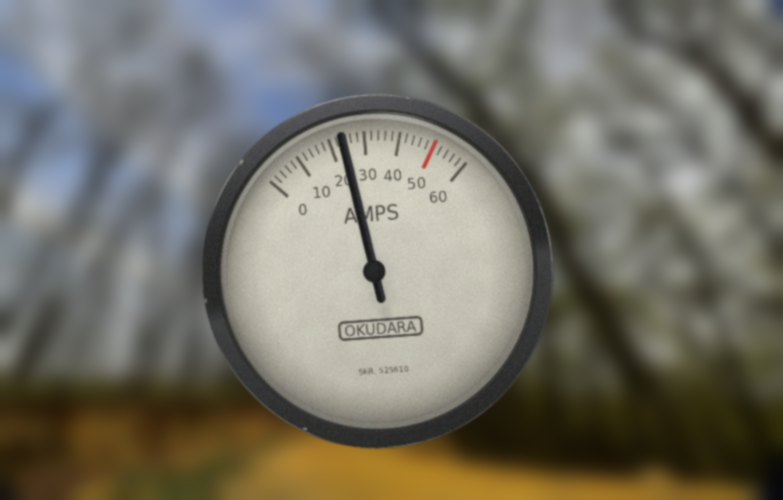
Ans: 24 (A)
